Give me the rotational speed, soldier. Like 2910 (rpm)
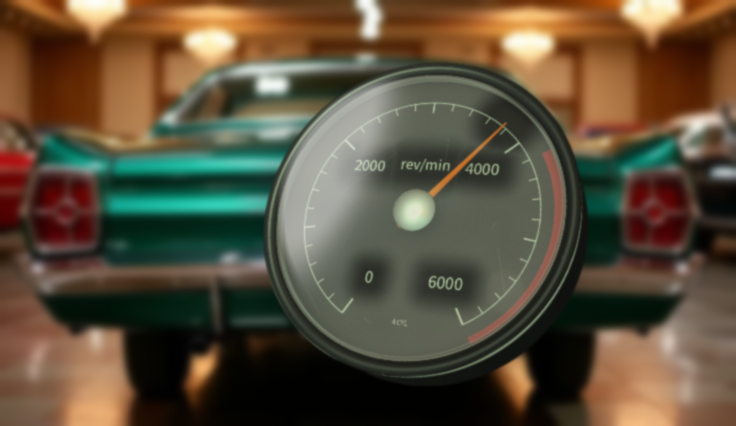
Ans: 3800 (rpm)
